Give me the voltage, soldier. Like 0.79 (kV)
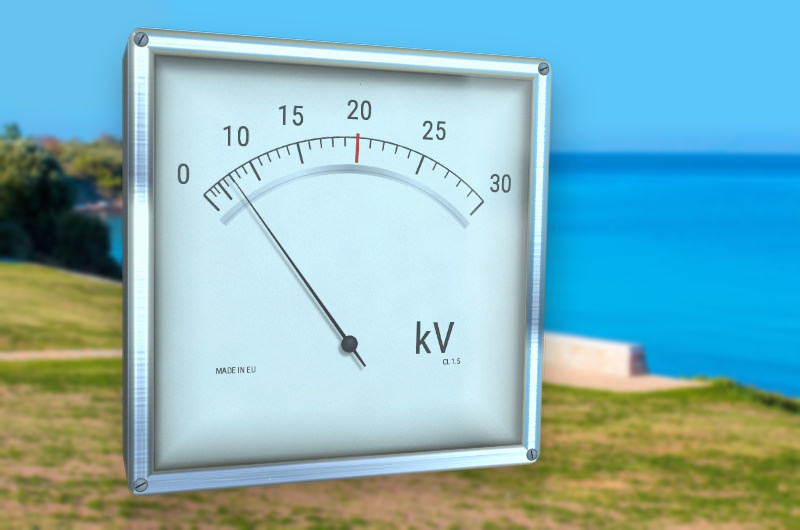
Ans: 7 (kV)
